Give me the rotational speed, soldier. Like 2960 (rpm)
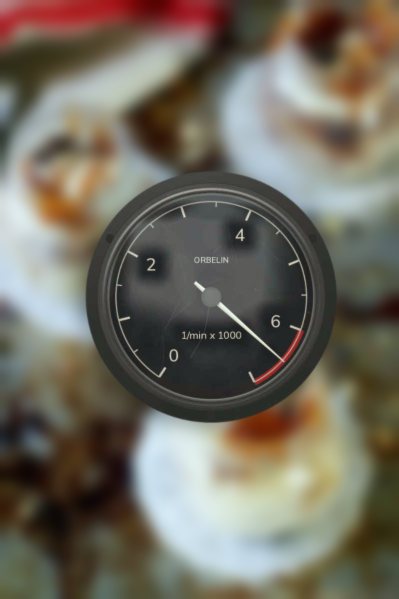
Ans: 6500 (rpm)
